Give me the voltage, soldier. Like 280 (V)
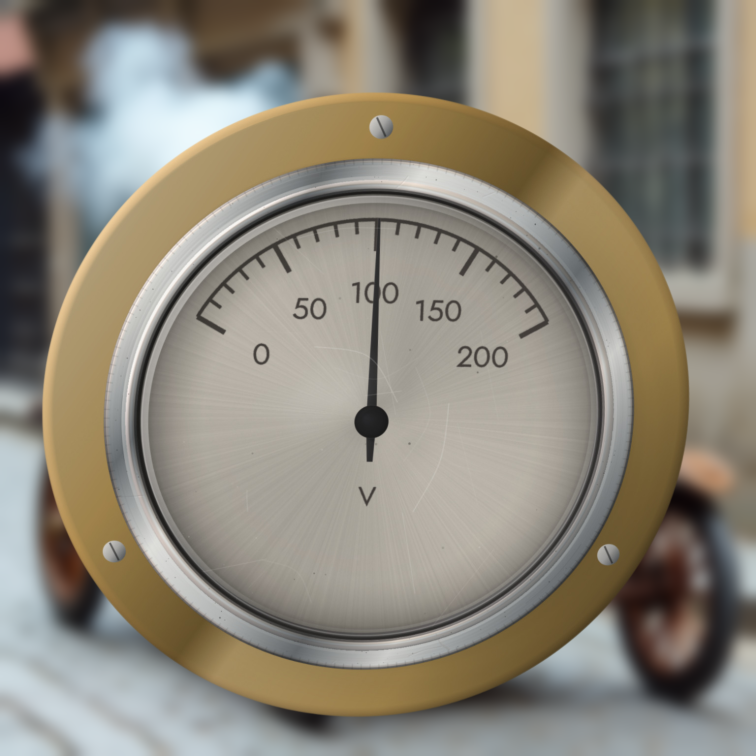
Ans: 100 (V)
